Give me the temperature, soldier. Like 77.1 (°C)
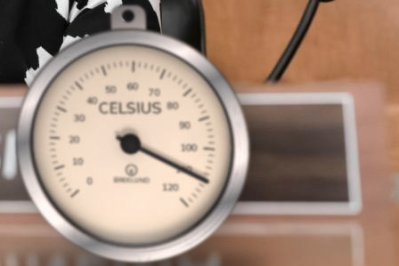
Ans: 110 (°C)
